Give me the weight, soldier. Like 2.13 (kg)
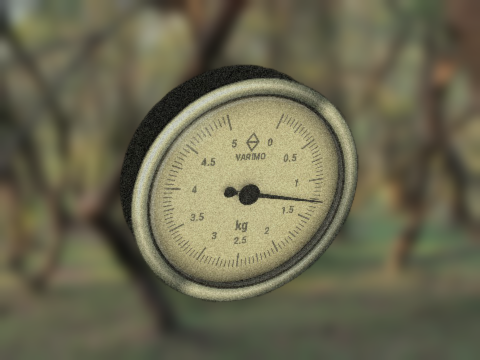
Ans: 1.25 (kg)
